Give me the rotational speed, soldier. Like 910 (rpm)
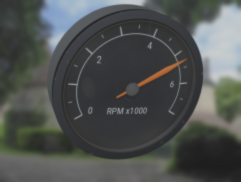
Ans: 5250 (rpm)
